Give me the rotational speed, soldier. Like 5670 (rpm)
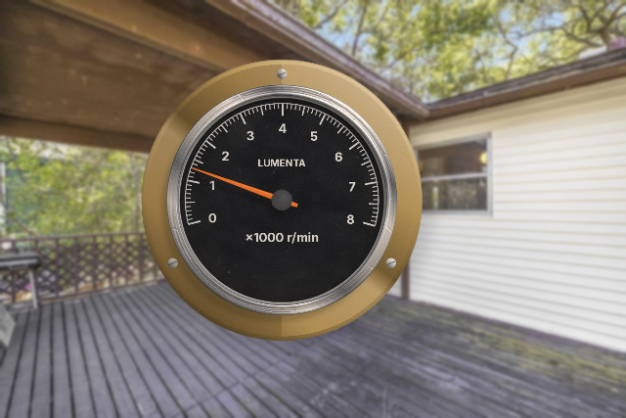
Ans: 1300 (rpm)
